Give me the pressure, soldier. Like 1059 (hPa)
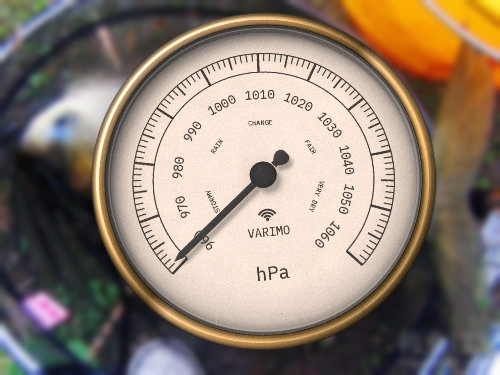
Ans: 961 (hPa)
